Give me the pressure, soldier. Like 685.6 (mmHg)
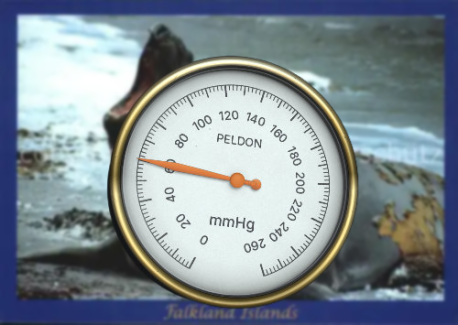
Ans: 60 (mmHg)
